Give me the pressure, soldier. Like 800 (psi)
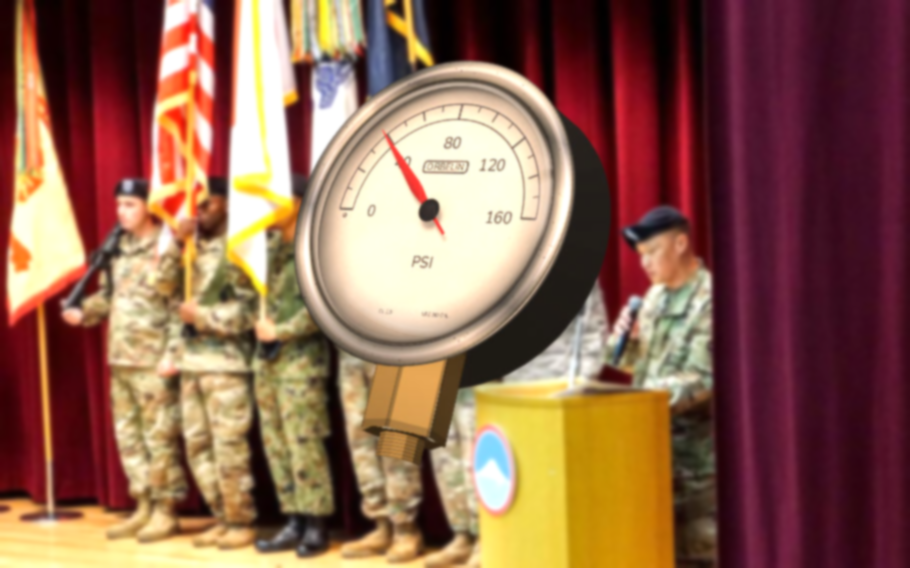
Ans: 40 (psi)
